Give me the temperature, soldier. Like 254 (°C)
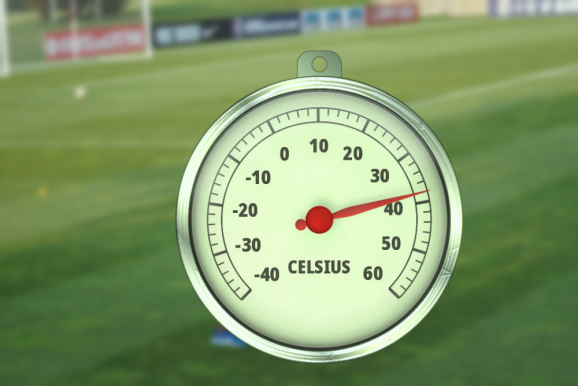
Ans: 38 (°C)
